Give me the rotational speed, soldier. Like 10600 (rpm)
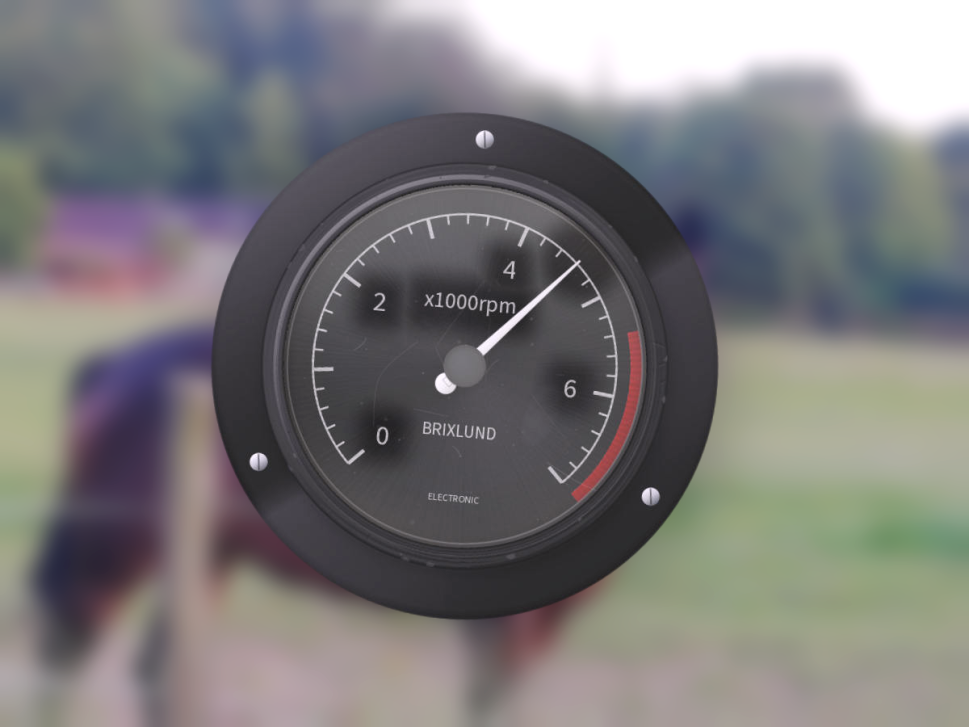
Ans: 4600 (rpm)
